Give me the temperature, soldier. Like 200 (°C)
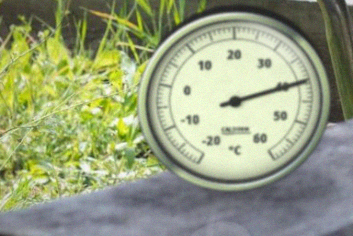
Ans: 40 (°C)
